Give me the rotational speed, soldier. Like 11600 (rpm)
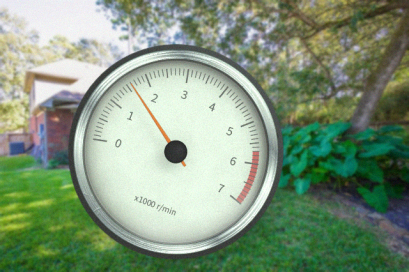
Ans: 1600 (rpm)
